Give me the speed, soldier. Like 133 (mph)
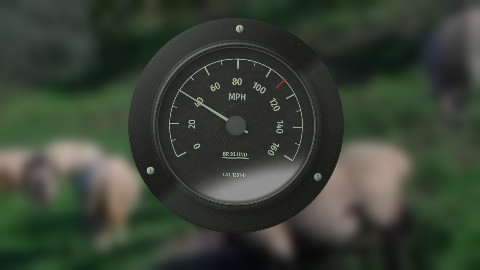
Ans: 40 (mph)
